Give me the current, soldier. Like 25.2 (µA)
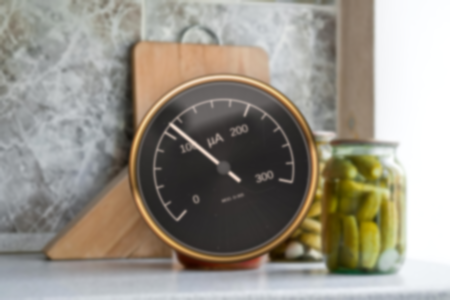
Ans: 110 (µA)
